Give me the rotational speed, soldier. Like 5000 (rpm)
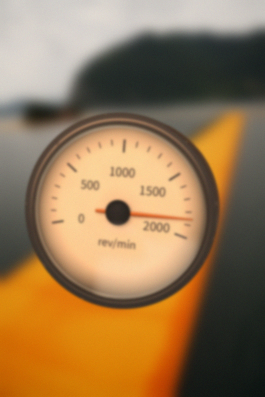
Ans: 1850 (rpm)
